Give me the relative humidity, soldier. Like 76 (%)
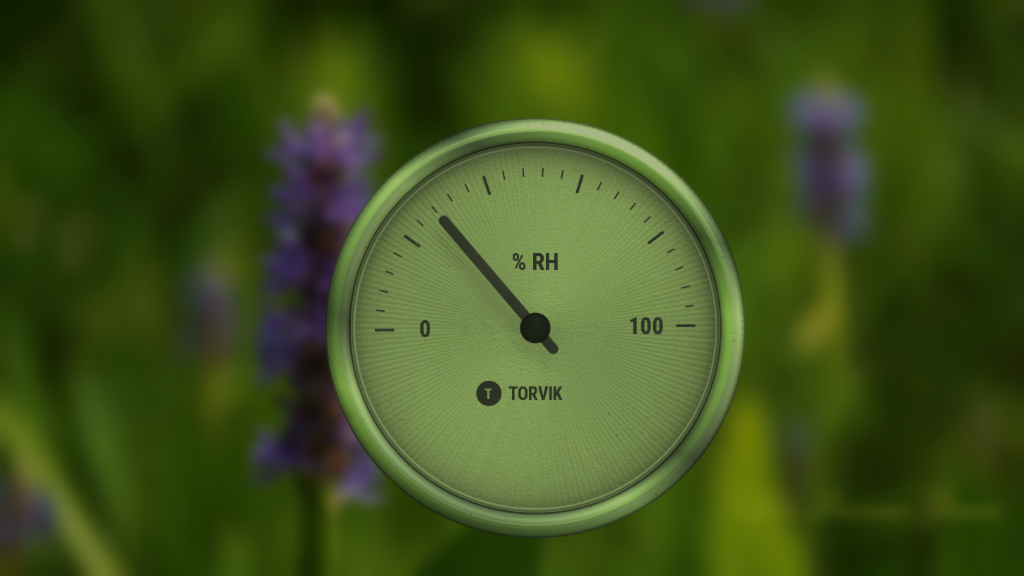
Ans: 28 (%)
